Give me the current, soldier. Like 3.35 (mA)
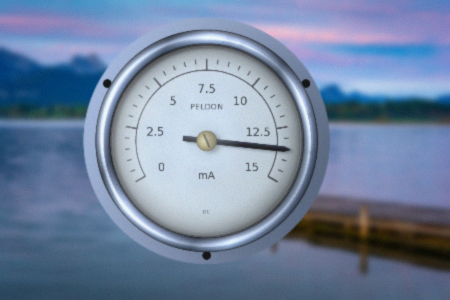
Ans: 13.5 (mA)
